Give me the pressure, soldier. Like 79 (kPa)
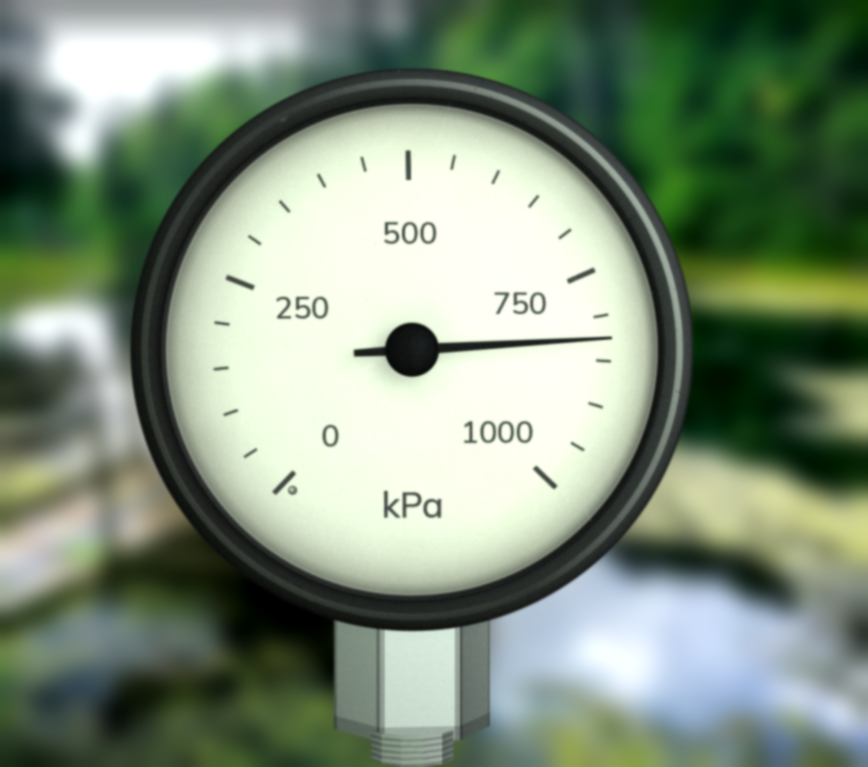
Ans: 825 (kPa)
